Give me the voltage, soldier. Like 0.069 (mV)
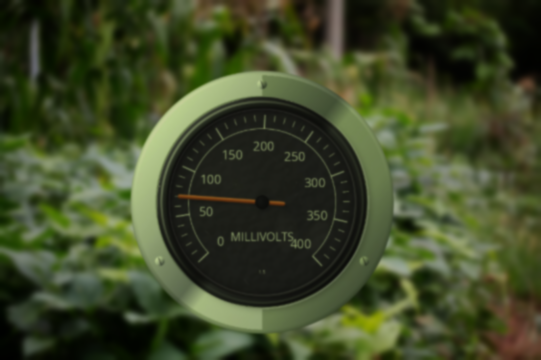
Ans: 70 (mV)
